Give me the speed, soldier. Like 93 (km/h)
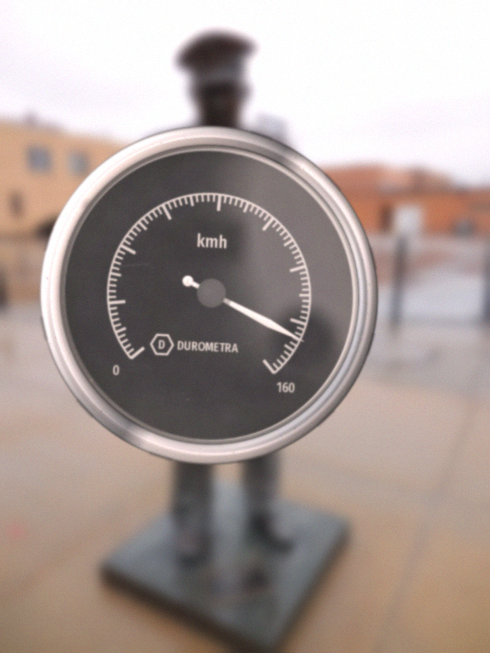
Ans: 146 (km/h)
